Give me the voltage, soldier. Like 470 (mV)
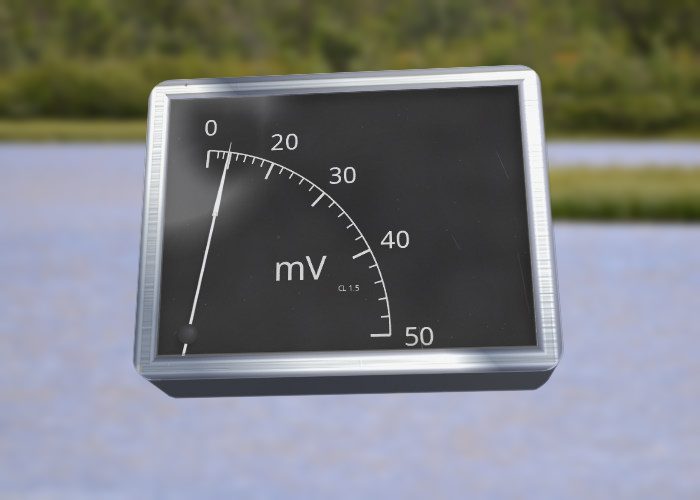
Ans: 10 (mV)
